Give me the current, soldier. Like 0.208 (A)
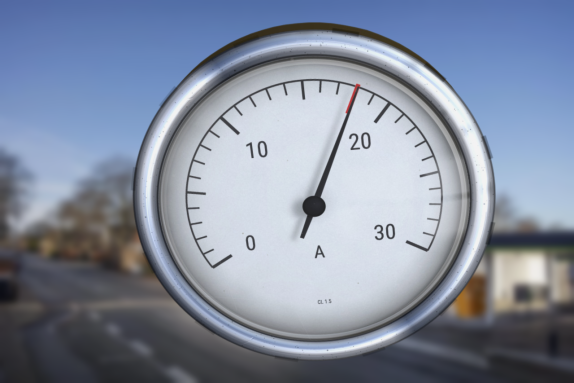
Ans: 18 (A)
